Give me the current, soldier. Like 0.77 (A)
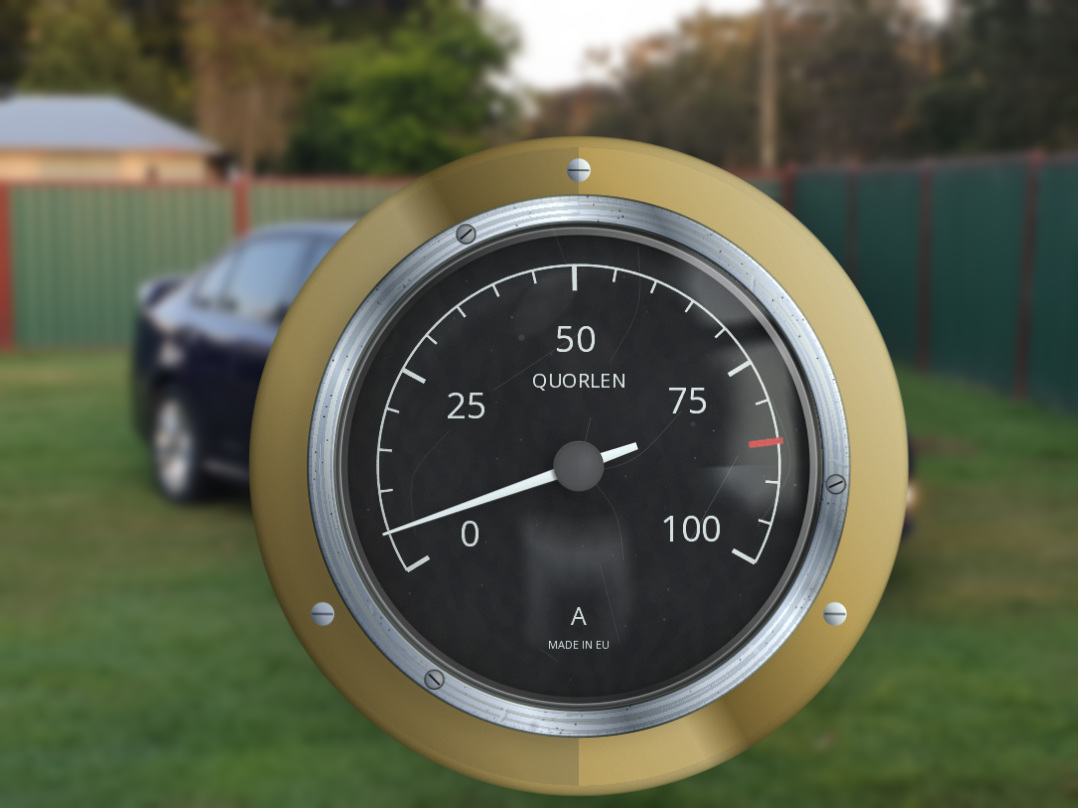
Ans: 5 (A)
